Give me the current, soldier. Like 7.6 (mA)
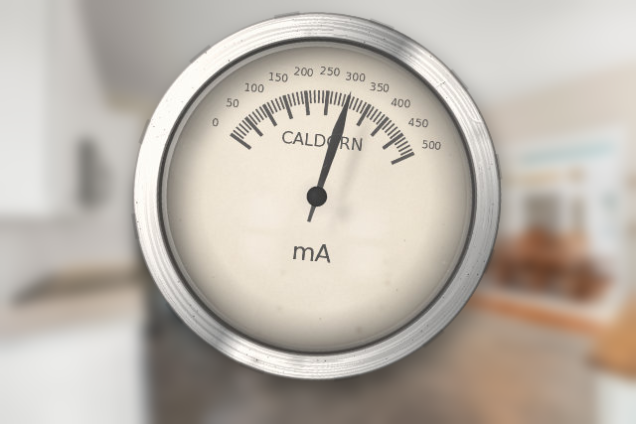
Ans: 300 (mA)
